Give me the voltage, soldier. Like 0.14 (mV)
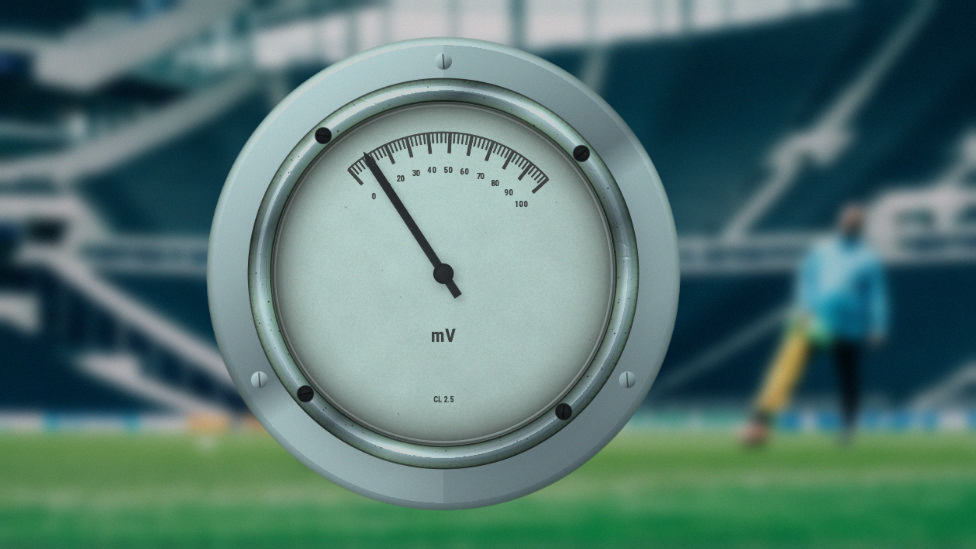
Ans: 10 (mV)
